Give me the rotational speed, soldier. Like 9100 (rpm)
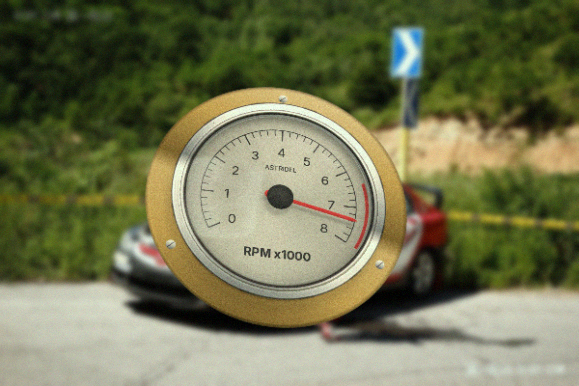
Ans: 7400 (rpm)
